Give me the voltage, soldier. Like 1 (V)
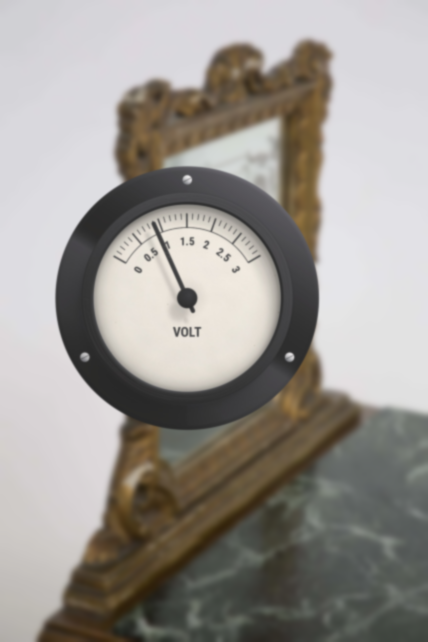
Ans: 0.9 (V)
